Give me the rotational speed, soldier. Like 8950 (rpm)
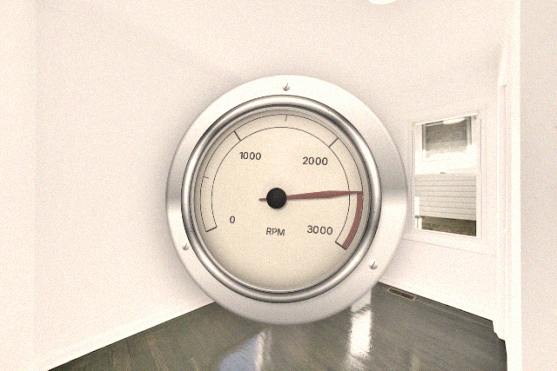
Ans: 2500 (rpm)
